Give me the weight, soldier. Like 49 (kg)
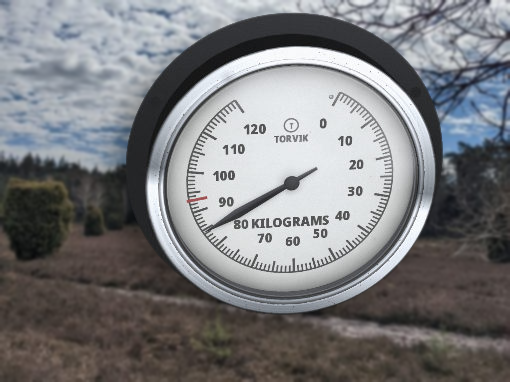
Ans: 85 (kg)
